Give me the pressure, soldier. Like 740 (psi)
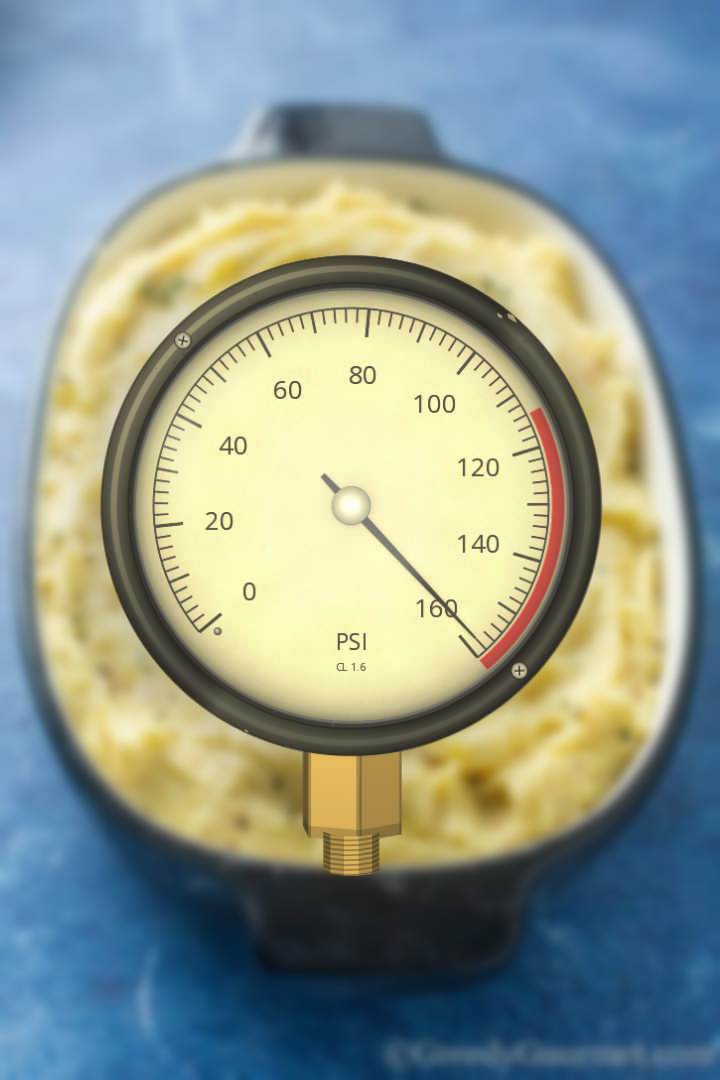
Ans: 158 (psi)
